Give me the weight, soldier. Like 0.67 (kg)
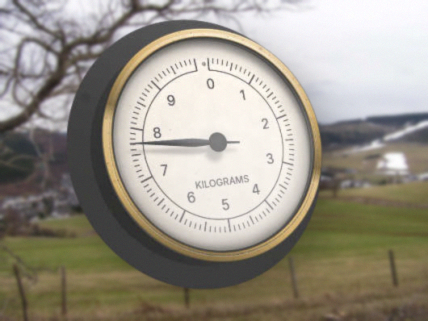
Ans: 7.7 (kg)
